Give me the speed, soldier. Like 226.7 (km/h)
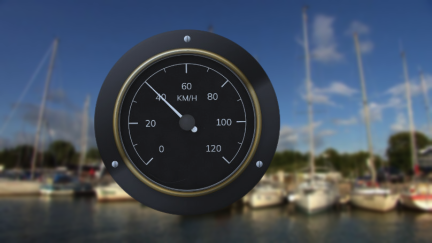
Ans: 40 (km/h)
